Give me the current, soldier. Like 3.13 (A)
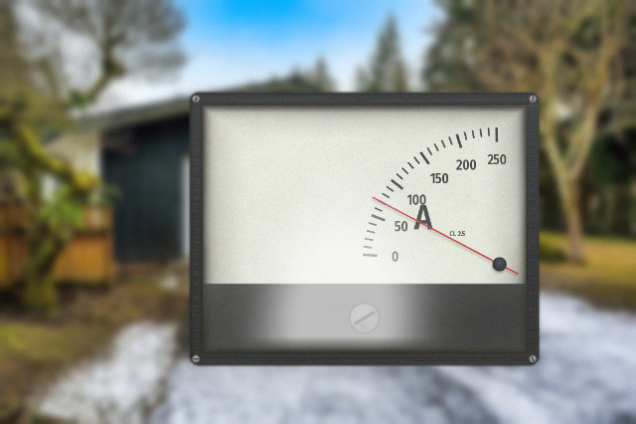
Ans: 70 (A)
